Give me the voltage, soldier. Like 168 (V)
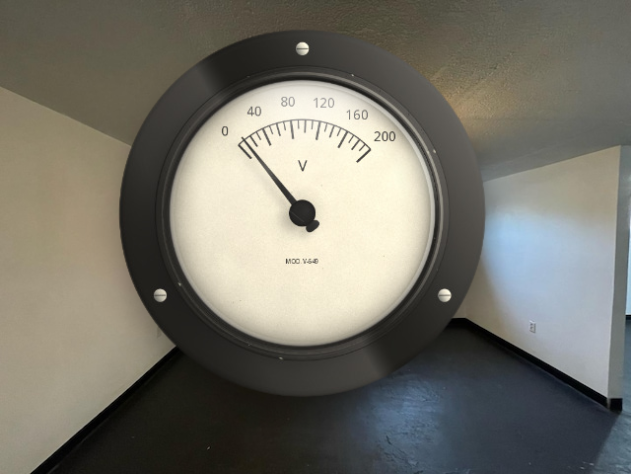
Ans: 10 (V)
